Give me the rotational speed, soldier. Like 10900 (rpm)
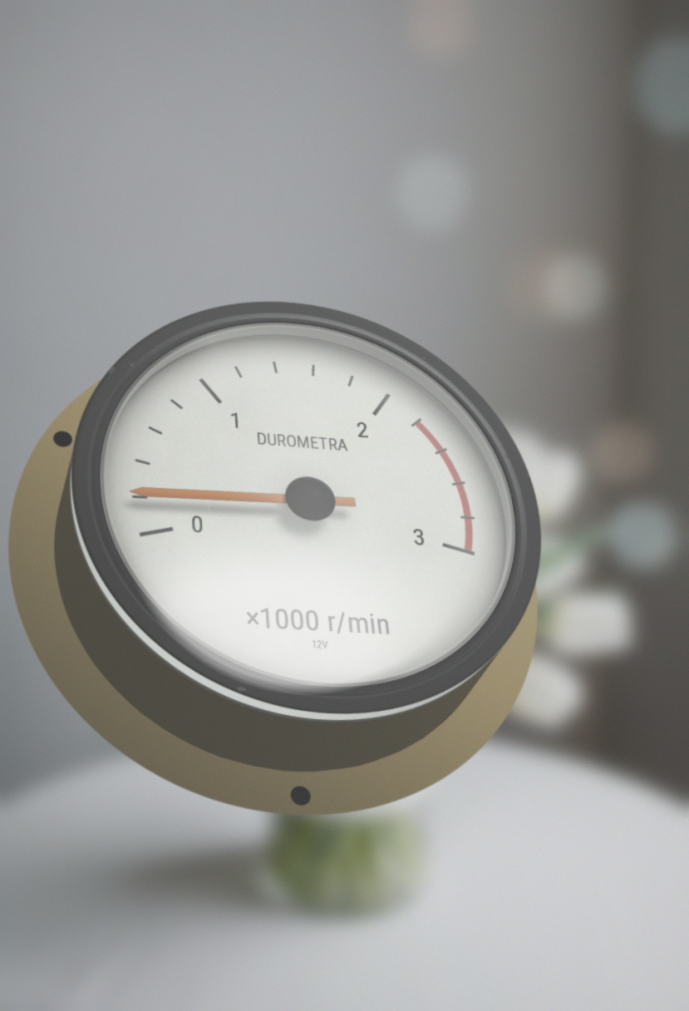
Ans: 200 (rpm)
